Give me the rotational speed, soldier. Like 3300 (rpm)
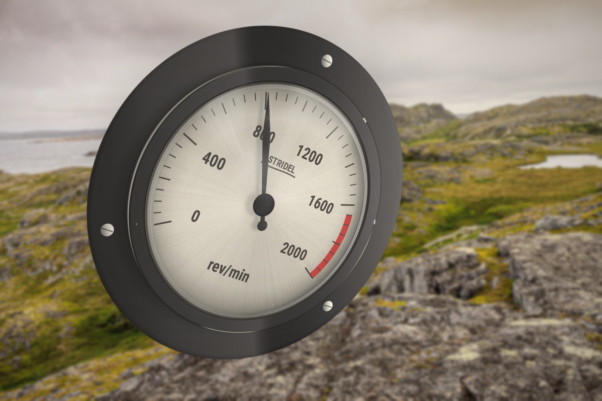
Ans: 800 (rpm)
